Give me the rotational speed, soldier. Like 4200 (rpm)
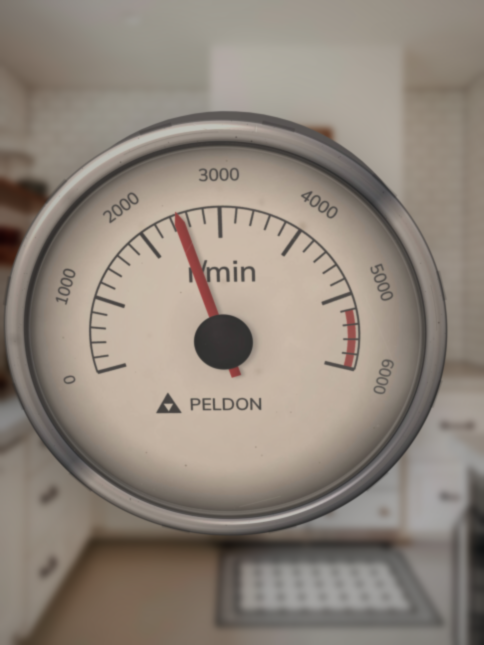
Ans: 2500 (rpm)
